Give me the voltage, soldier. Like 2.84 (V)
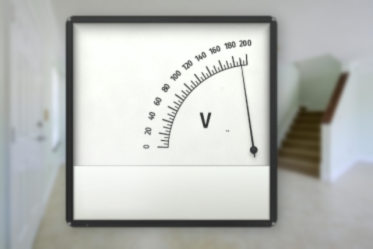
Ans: 190 (V)
